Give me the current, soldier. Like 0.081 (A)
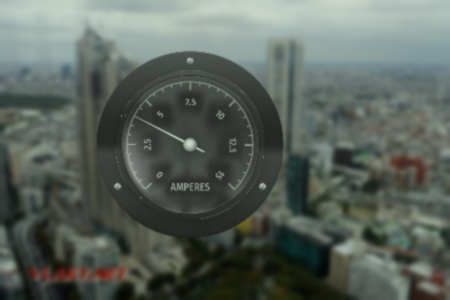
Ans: 4 (A)
